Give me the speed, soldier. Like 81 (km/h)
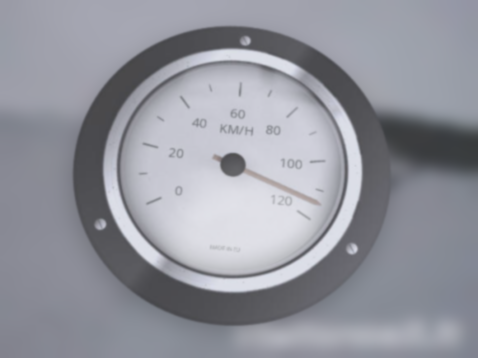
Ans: 115 (km/h)
